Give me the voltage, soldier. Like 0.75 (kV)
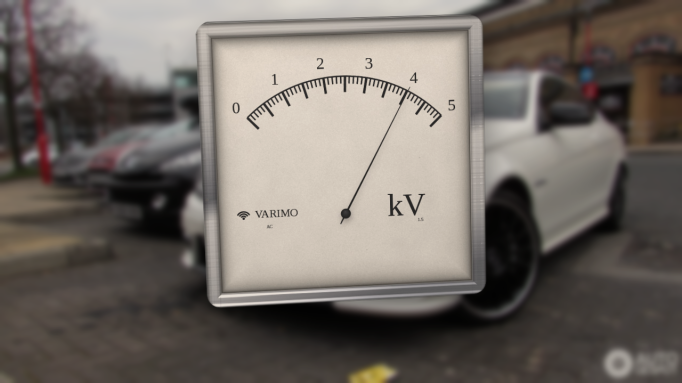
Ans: 4 (kV)
